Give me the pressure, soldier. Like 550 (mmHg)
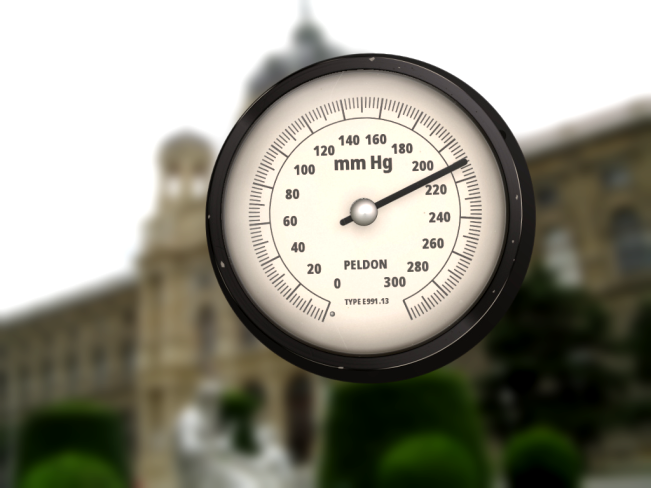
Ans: 212 (mmHg)
